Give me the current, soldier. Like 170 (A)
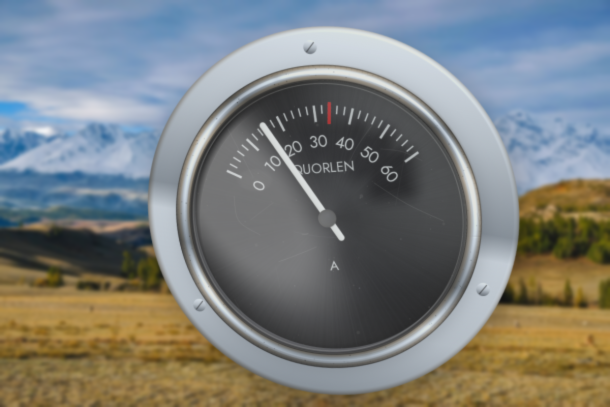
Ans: 16 (A)
